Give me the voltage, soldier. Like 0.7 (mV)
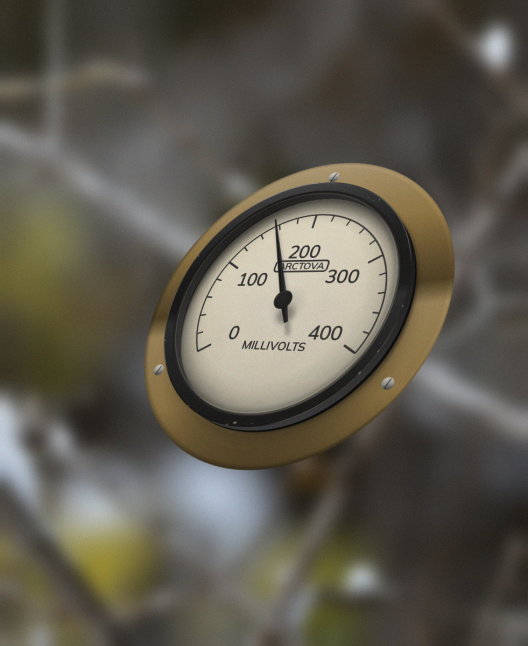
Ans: 160 (mV)
